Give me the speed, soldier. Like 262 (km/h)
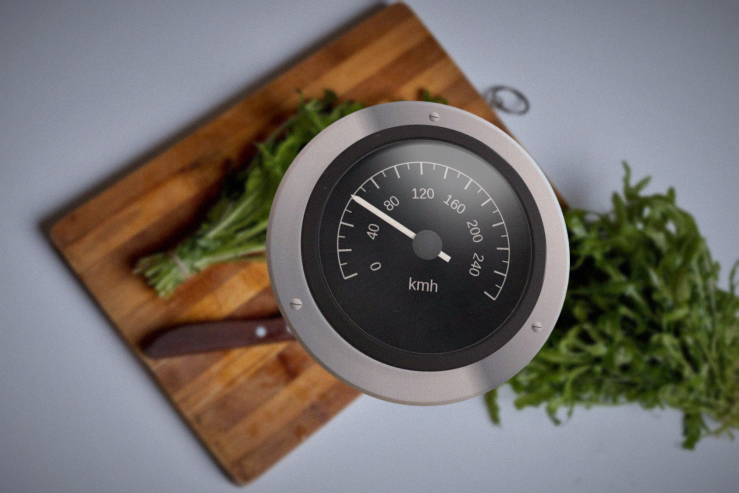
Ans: 60 (km/h)
